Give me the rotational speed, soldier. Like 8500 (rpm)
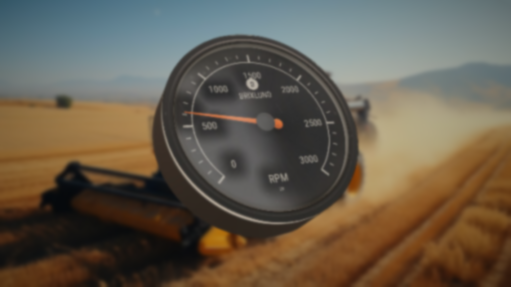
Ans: 600 (rpm)
